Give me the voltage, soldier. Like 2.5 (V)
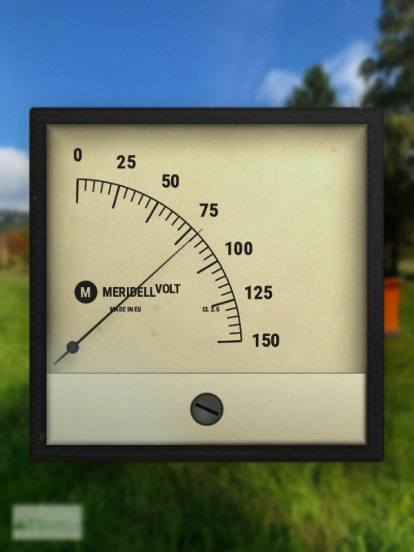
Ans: 80 (V)
